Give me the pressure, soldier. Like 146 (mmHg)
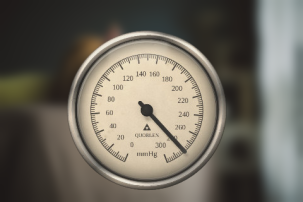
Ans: 280 (mmHg)
